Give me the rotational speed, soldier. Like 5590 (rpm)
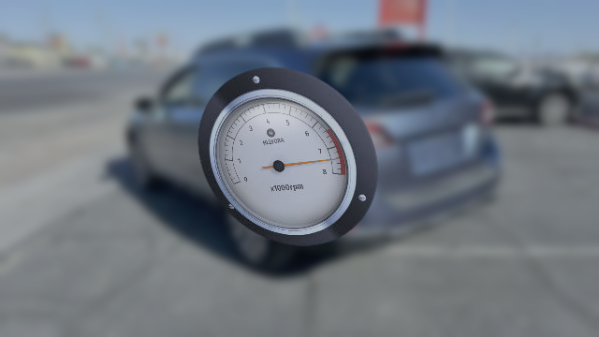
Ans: 7400 (rpm)
